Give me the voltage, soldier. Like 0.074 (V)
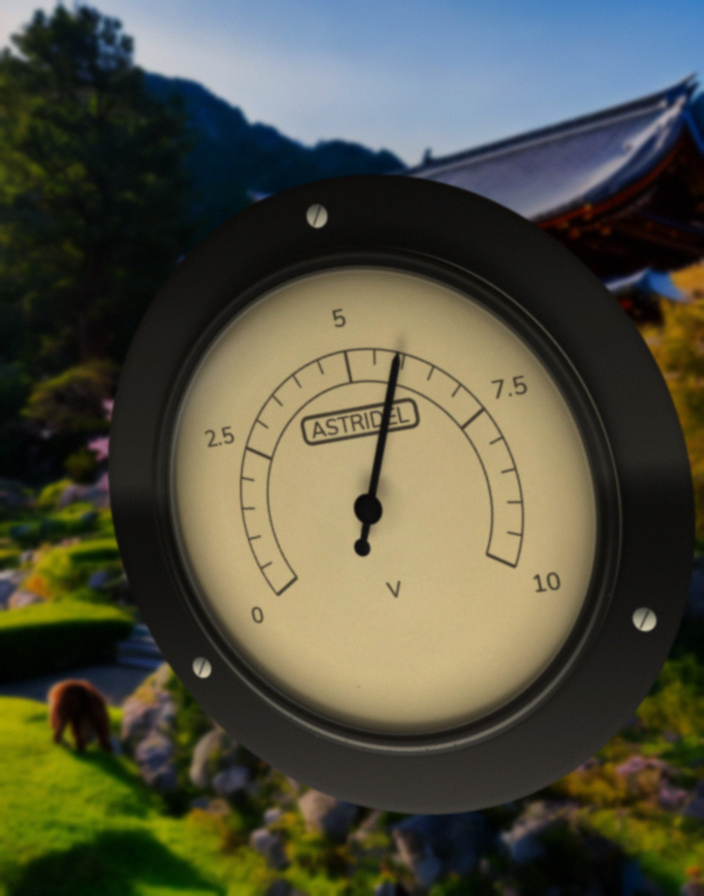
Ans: 6 (V)
